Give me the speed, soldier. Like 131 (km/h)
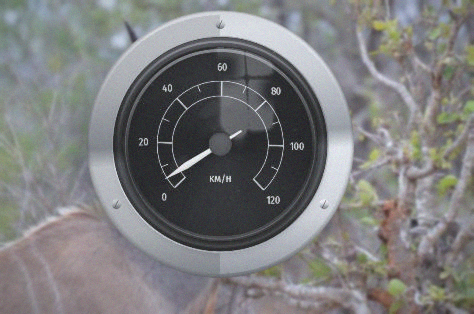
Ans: 5 (km/h)
